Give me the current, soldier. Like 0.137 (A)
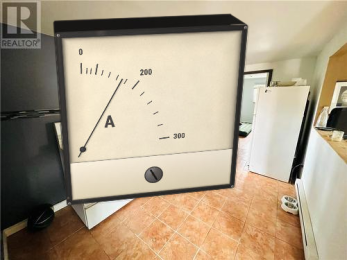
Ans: 170 (A)
